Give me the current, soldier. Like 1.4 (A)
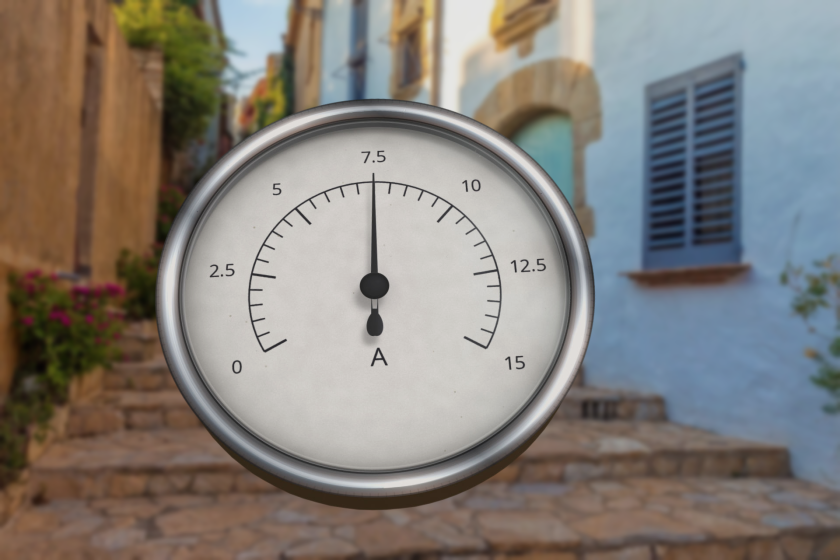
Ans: 7.5 (A)
